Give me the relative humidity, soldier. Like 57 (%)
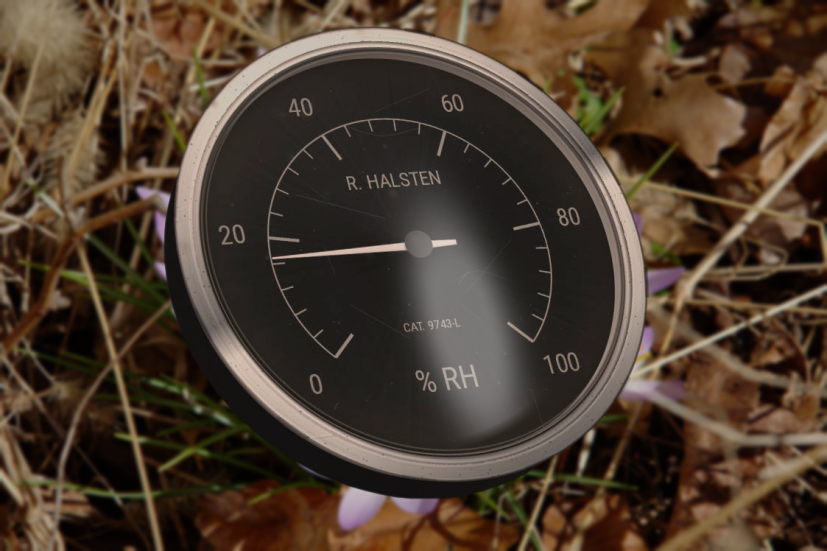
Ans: 16 (%)
